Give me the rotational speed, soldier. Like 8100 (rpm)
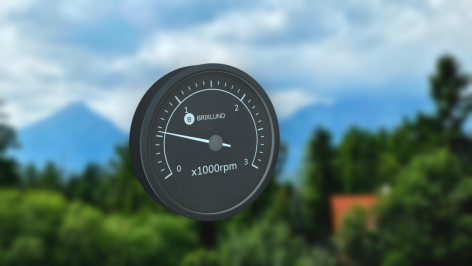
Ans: 550 (rpm)
